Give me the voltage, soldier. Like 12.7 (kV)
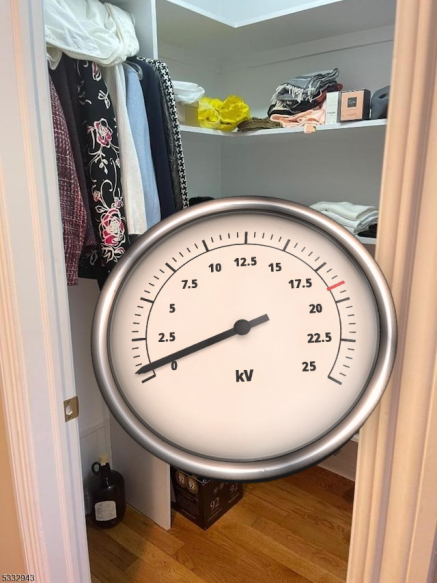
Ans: 0.5 (kV)
